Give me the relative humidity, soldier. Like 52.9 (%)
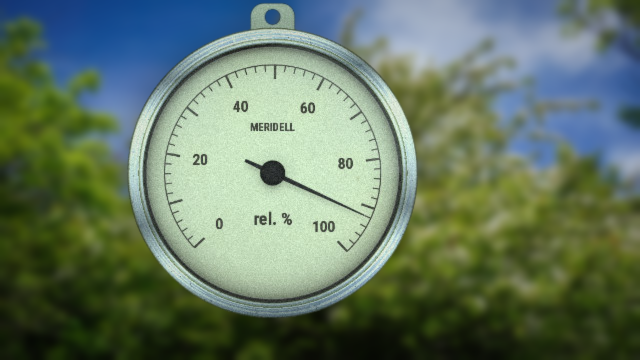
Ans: 92 (%)
